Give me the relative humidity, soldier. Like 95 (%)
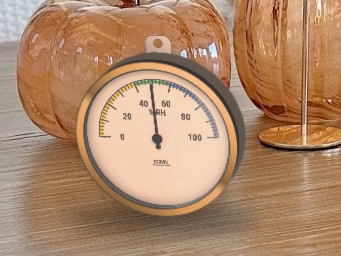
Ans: 50 (%)
